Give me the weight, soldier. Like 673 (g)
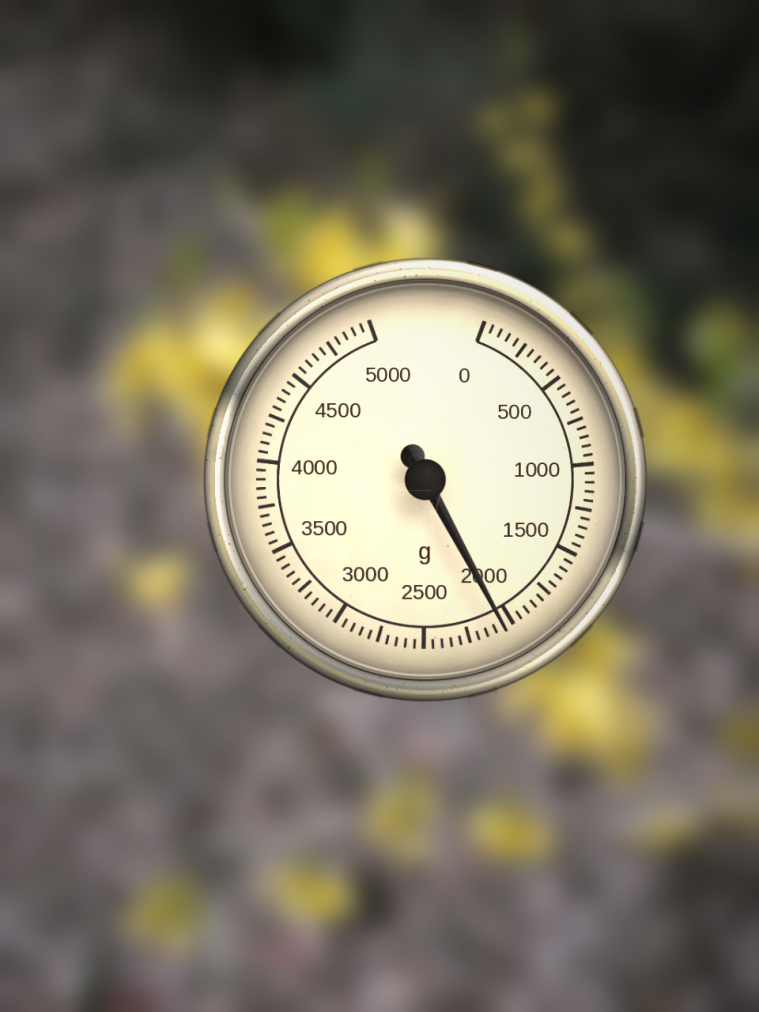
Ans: 2050 (g)
